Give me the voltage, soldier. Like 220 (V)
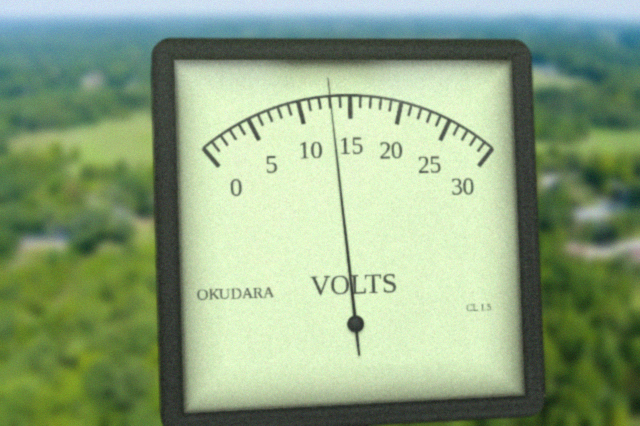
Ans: 13 (V)
